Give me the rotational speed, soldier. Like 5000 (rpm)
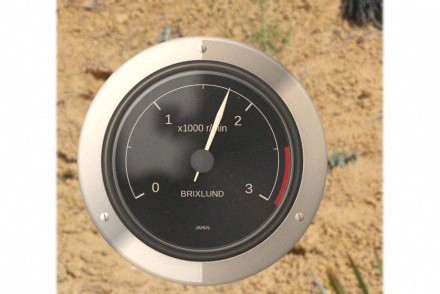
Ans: 1750 (rpm)
